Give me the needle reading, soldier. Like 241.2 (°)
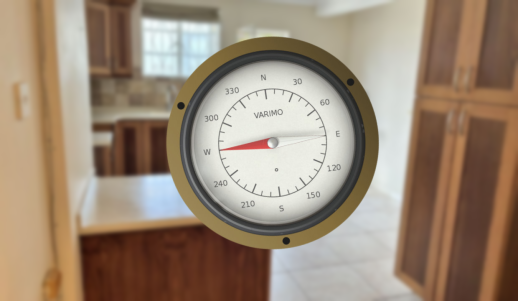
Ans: 270 (°)
